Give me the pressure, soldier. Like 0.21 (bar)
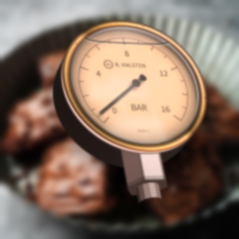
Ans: 0.5 (bar)
